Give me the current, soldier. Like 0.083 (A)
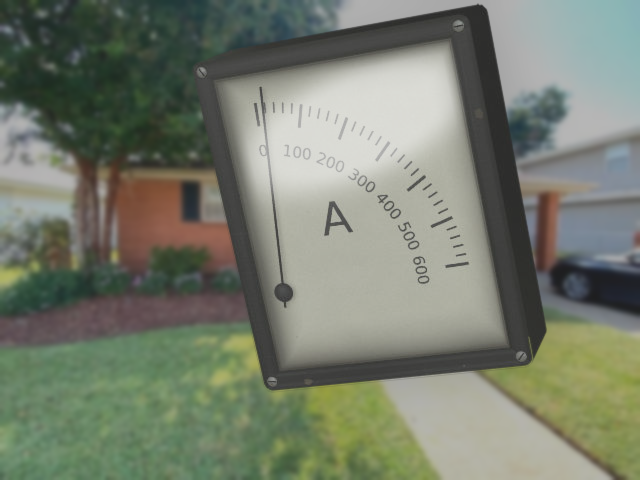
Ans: 20 (A)
